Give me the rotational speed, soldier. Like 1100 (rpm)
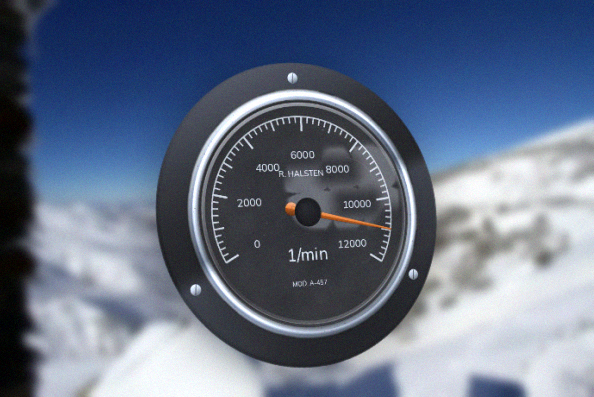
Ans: 11000 (rpm)
